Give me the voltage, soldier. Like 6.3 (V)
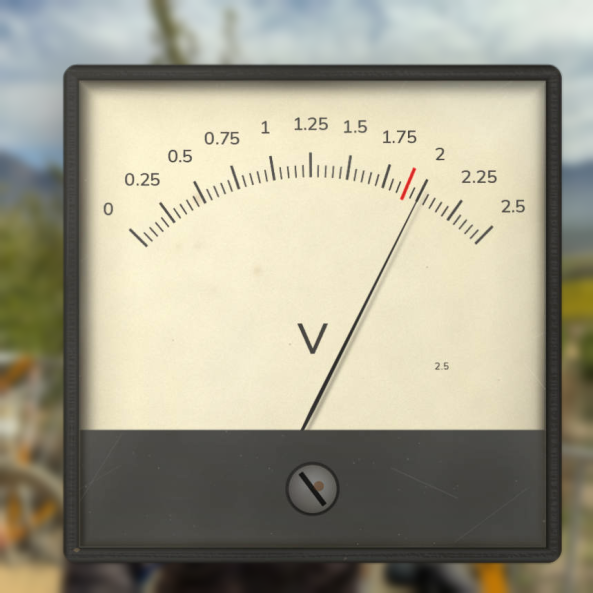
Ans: 2 (V)
